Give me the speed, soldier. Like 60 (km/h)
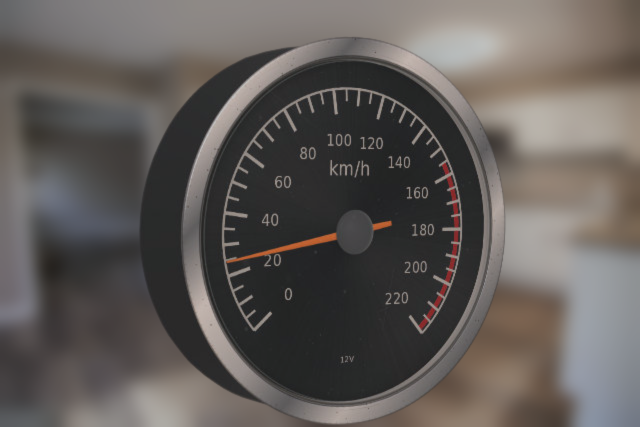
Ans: 25 (km/h)
